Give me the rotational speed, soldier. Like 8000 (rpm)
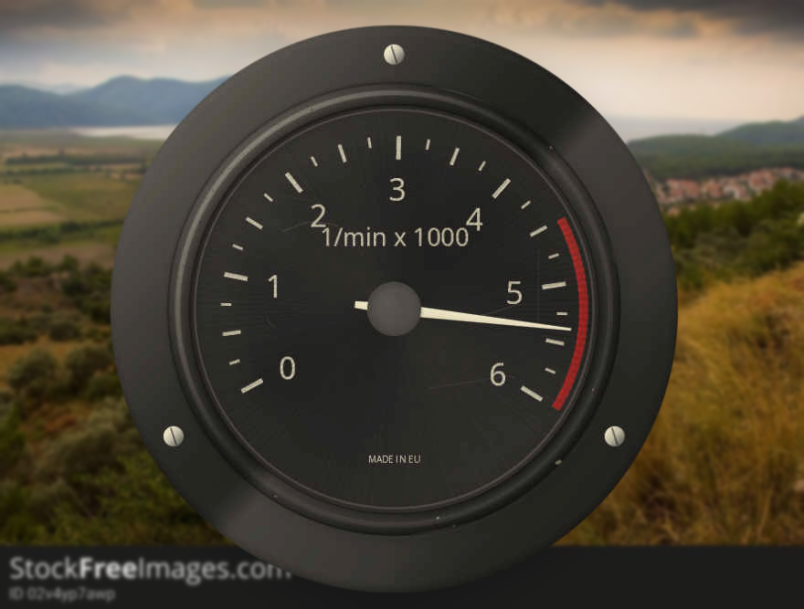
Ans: 5375 (rpm)
